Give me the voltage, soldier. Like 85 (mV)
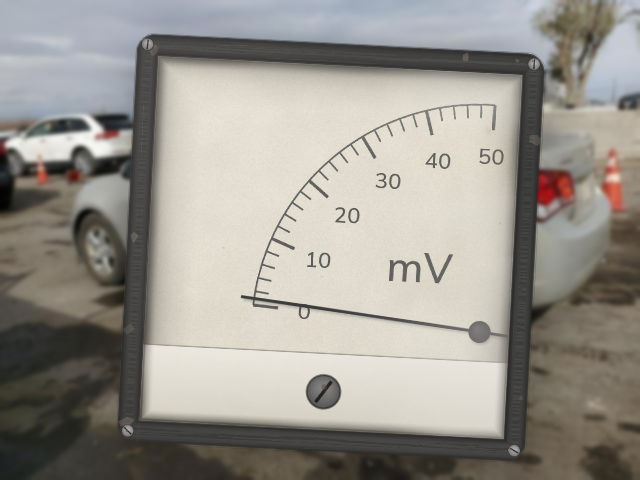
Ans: 1 (mV)
